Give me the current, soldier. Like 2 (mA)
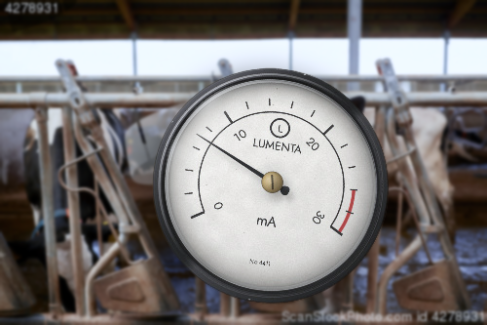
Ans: 7 (mA)
